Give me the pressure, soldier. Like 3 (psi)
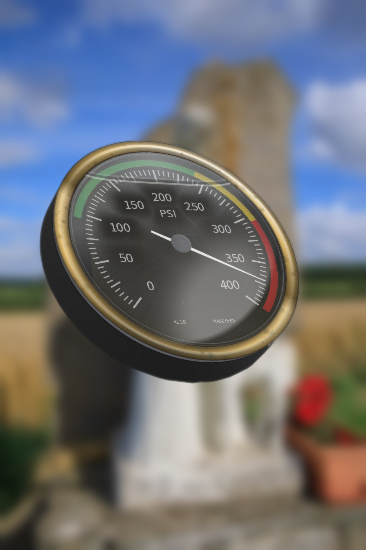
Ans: 375 (psi)
